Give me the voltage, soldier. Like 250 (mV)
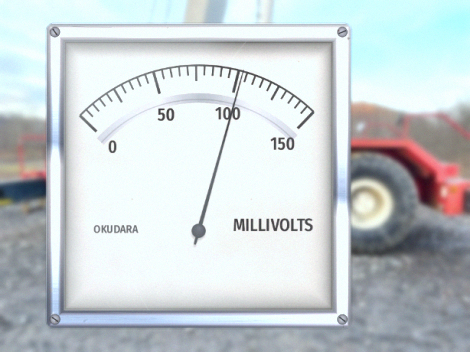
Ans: 102.5 (mV)
